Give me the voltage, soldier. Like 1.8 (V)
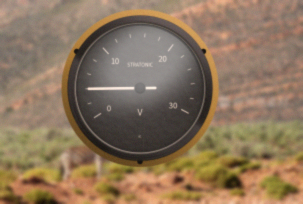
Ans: 4 (V)
